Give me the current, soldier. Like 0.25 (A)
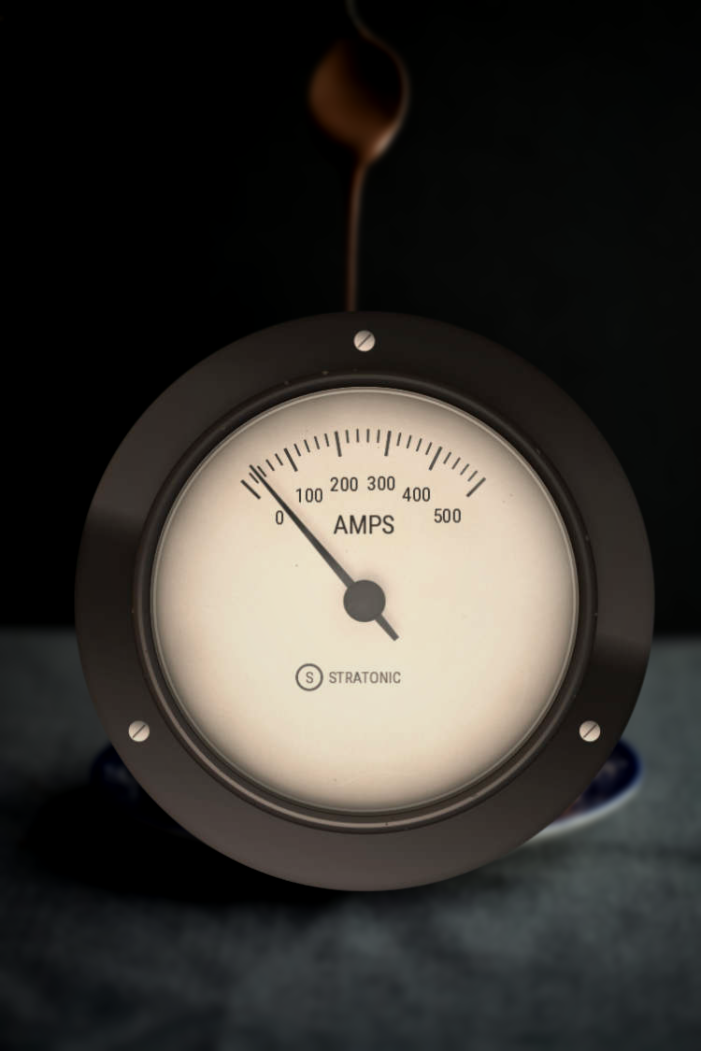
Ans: 30 (A)
